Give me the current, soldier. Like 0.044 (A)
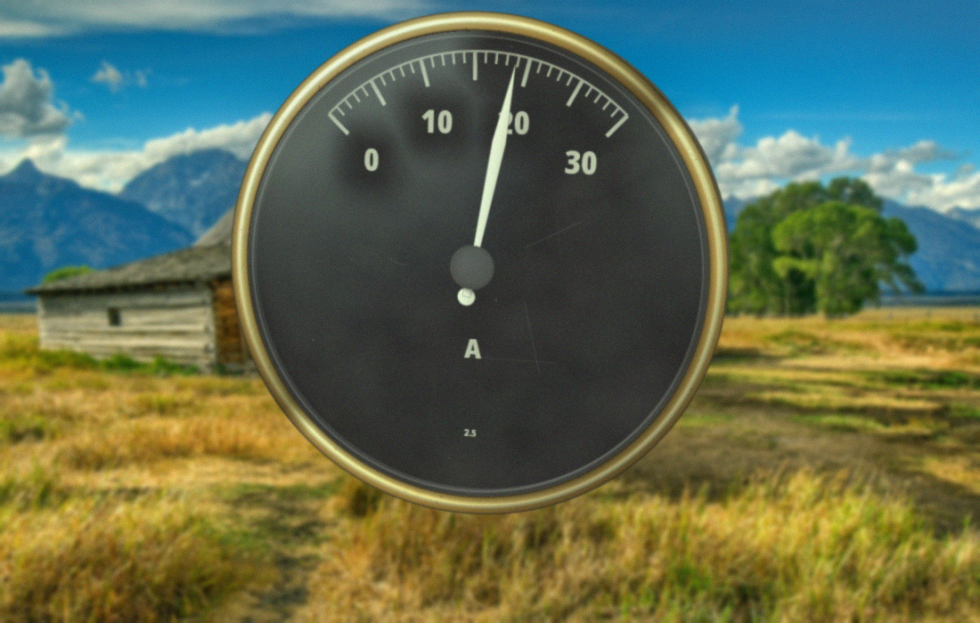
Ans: 19 (A)
